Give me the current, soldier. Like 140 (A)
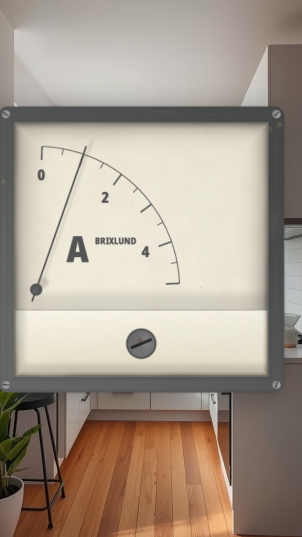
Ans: 1 (A)
